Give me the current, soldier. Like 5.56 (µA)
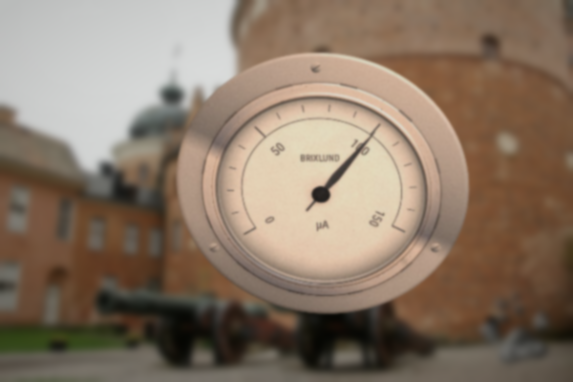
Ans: 100 (µA)
